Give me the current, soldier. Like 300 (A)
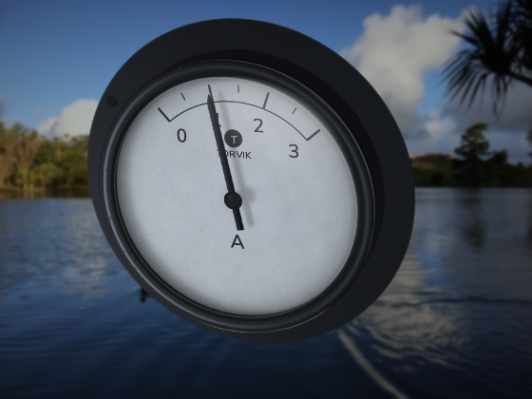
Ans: 1 (A)
